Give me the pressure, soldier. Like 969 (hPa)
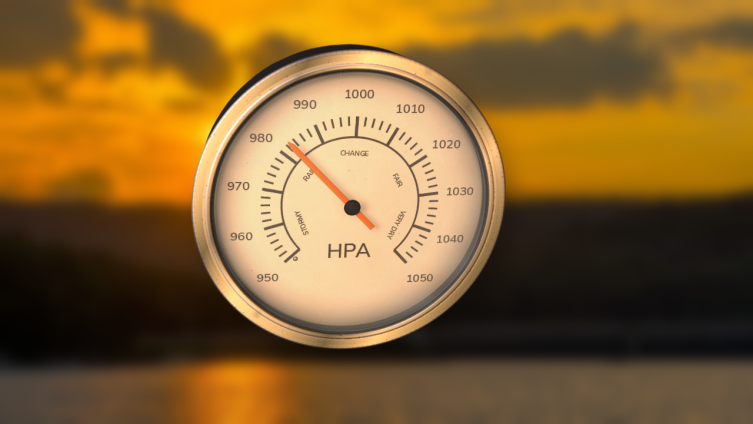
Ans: 983 (hPa)
